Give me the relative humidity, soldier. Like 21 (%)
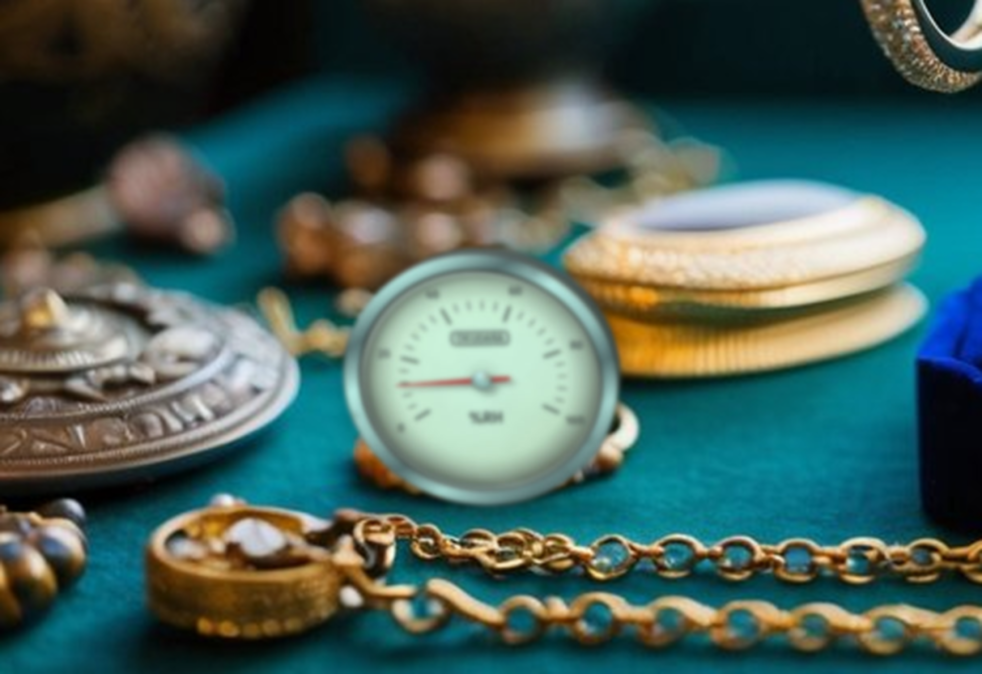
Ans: 12 (%)
